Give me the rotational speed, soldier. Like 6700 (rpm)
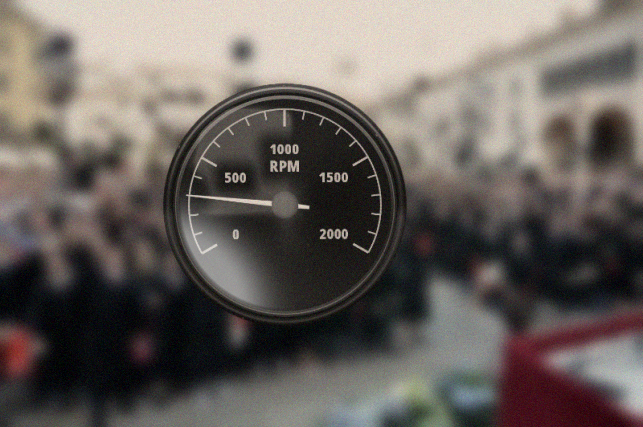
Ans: 300 (rpm)
